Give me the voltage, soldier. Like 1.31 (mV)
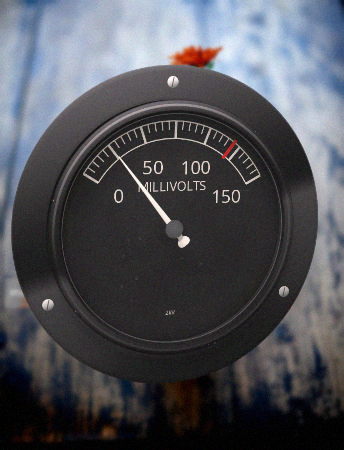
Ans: 25 (mV)
